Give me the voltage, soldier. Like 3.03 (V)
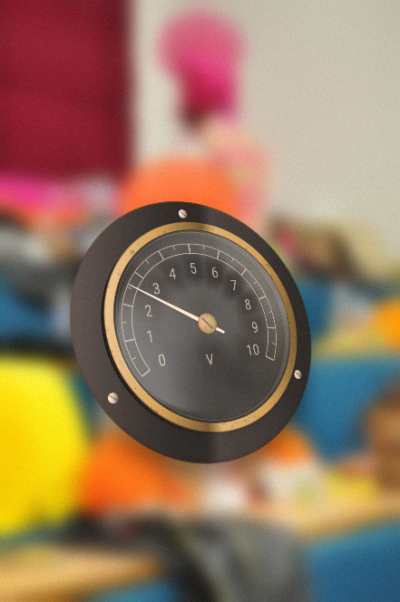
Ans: 2.5 (V)
